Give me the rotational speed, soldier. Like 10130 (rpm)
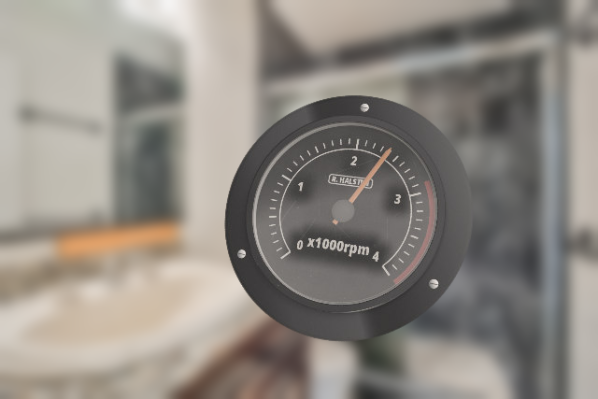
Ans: 2400 (rpm)
